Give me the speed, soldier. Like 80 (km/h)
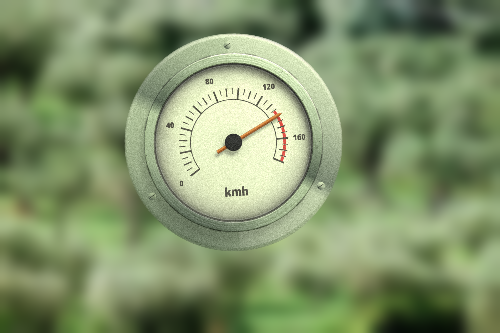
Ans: 140 (km/h)
